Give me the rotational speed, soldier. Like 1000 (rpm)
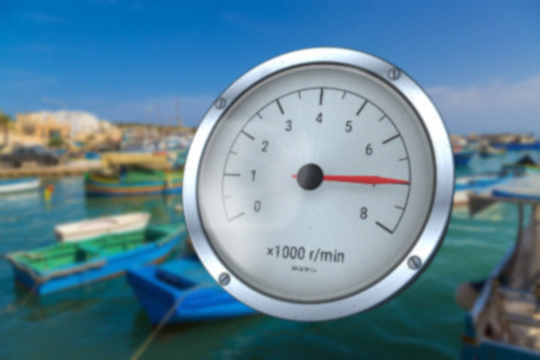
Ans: 7000 (rpm)
